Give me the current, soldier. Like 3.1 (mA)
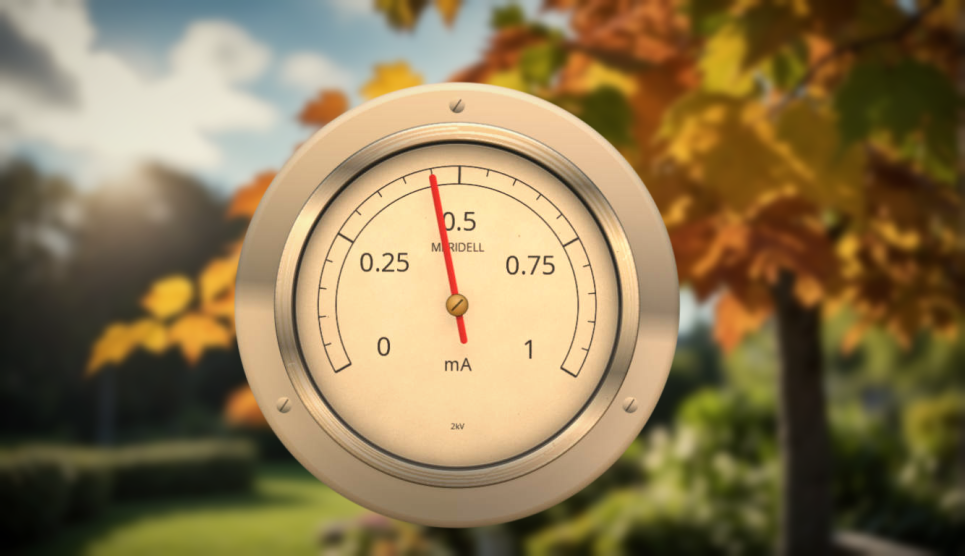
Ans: 0.45 (mA)
